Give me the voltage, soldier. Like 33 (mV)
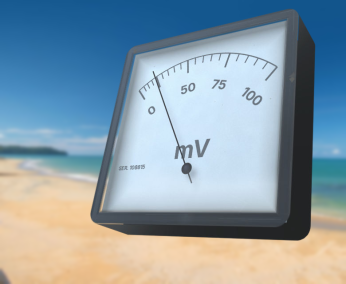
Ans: 25 (mV)
